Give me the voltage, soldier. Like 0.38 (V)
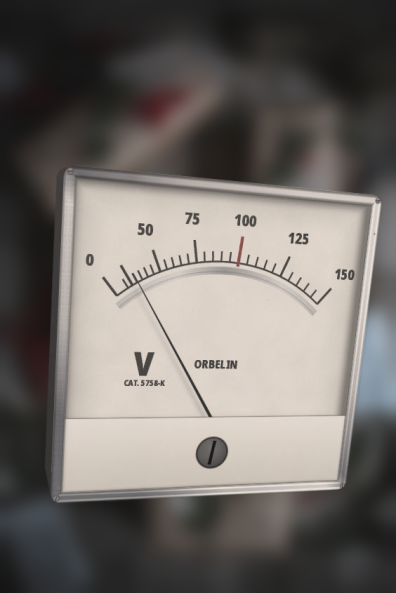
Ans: 30 (V)
